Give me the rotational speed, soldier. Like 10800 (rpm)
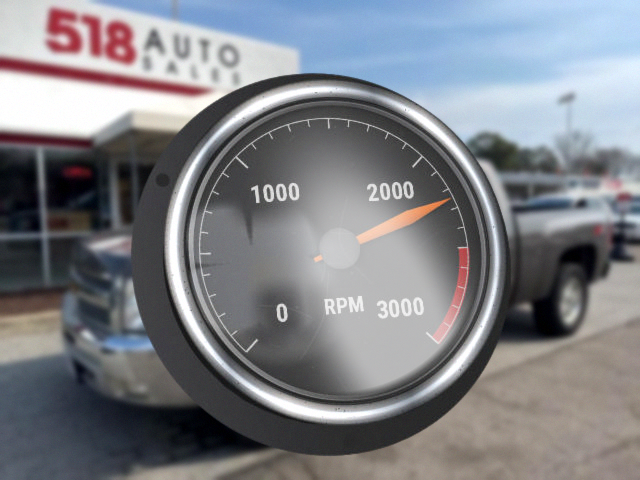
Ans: 2250 (rpm)
